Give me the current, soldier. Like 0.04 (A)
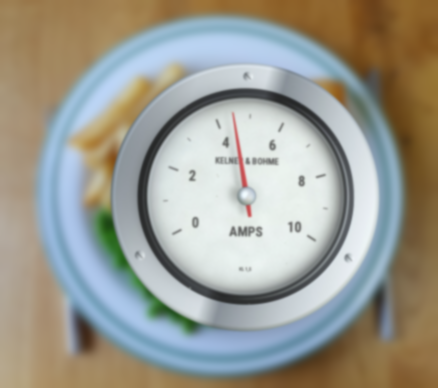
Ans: 4.5 (A)
